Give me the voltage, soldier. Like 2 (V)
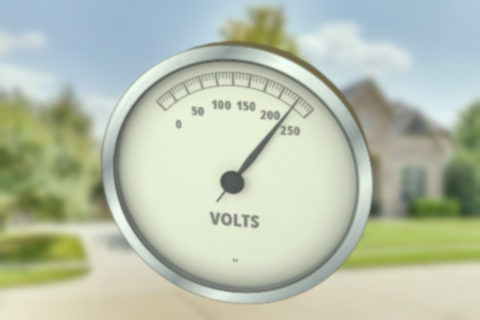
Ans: 225 (V)
